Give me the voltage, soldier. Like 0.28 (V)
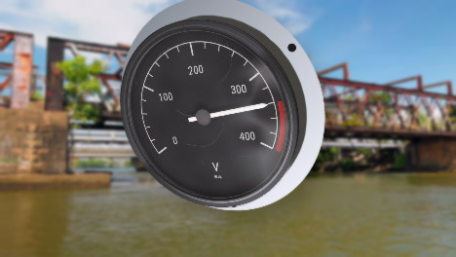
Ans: 340 (V)
